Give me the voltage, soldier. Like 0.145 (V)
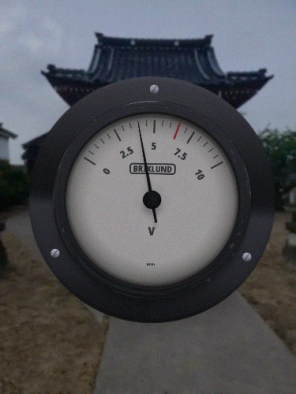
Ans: 4 (V)
